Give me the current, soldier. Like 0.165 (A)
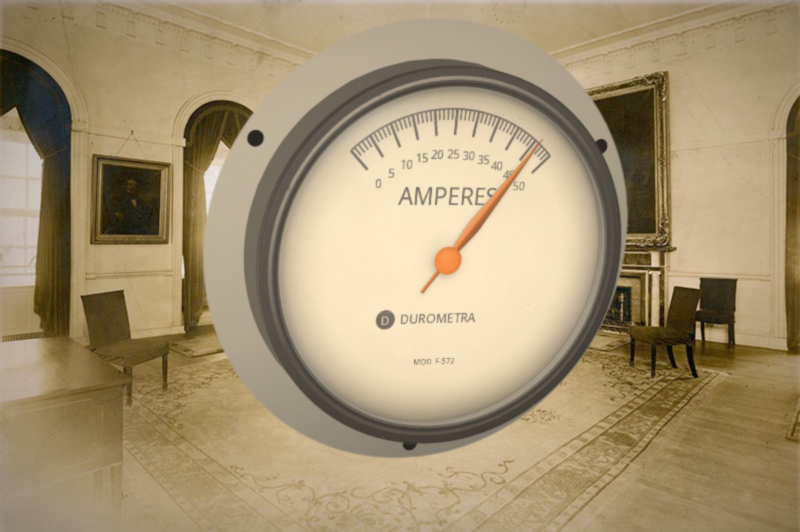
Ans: 45 (A)
